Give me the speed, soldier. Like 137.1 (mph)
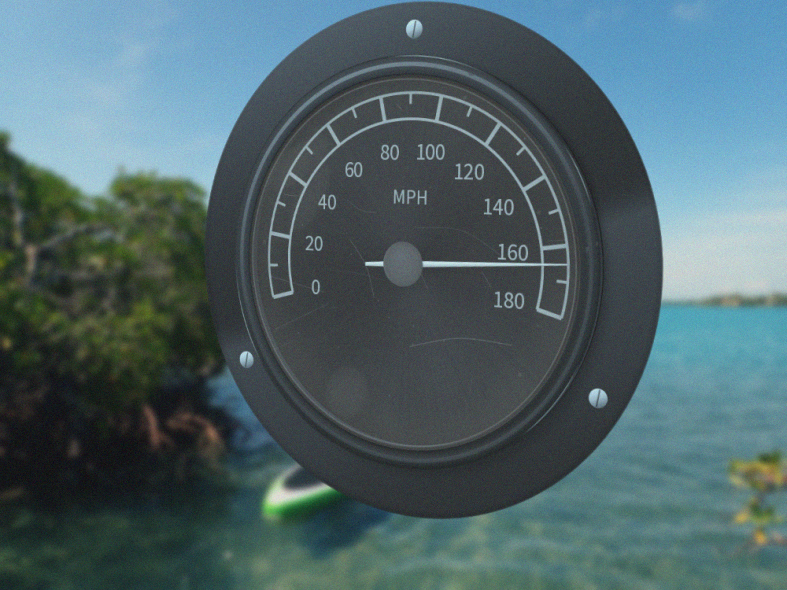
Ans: 165 (mph)
